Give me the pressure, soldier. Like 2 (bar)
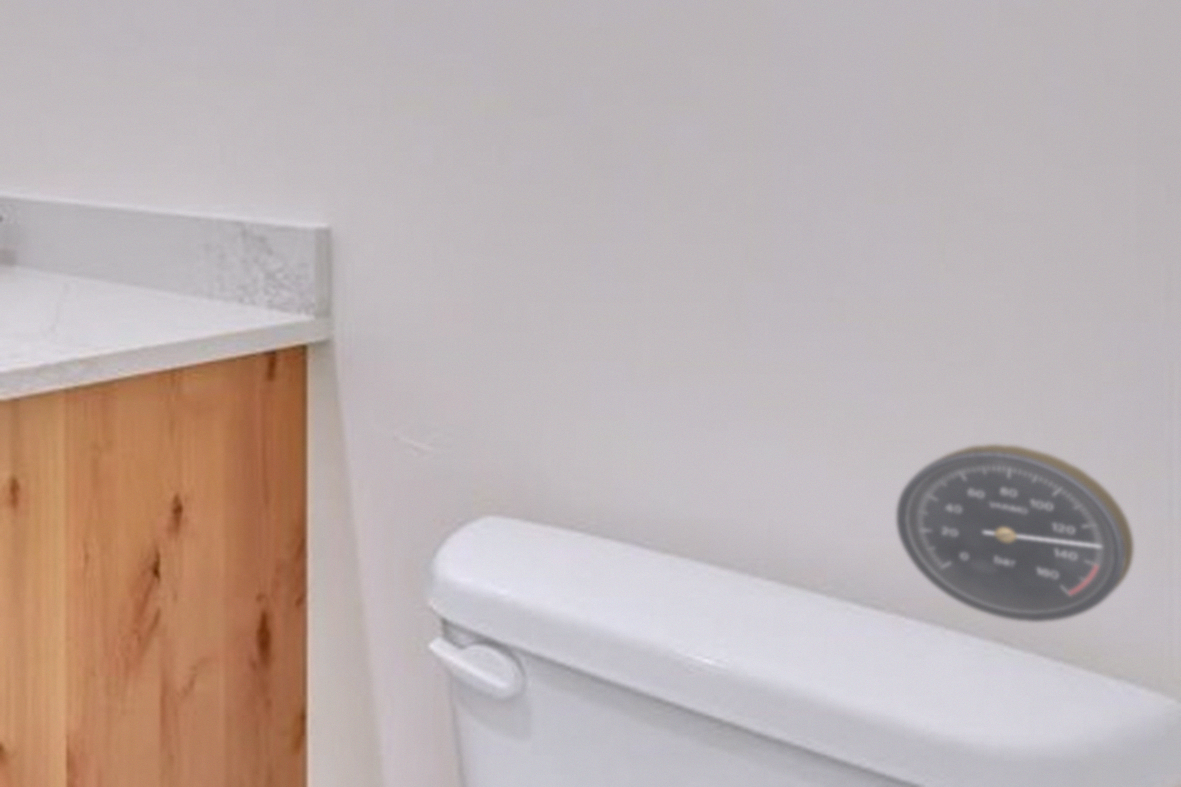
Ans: 130 (bar)
